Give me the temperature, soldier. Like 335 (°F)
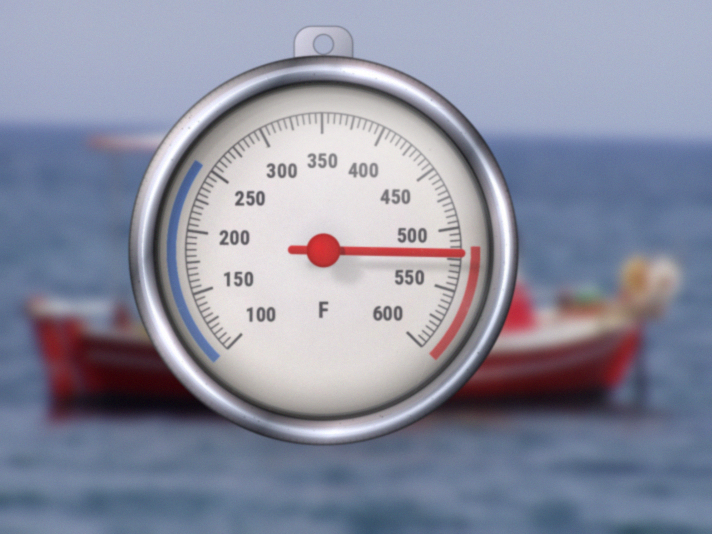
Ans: 520 (°F)
